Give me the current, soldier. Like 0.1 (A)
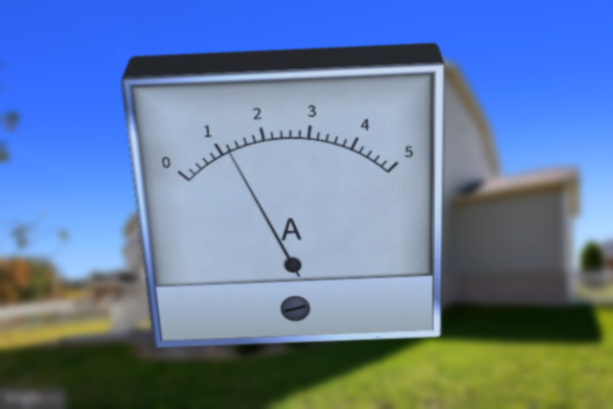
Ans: 1.2 (A)
